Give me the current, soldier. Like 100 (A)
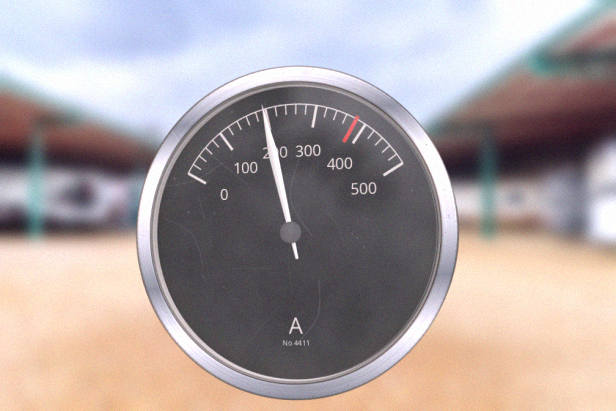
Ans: 200 (A)
